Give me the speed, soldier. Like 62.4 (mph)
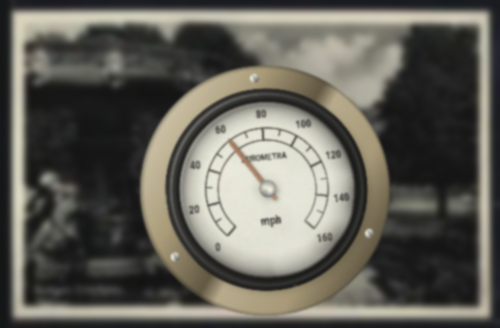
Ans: 60 (mph)
